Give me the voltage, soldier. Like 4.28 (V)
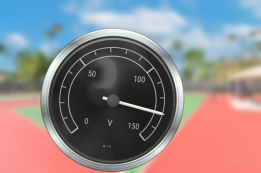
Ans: 130 (V)
